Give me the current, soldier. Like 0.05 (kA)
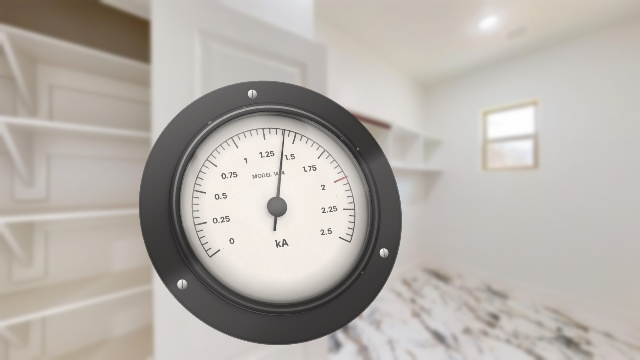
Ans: 1.4 (kA)
